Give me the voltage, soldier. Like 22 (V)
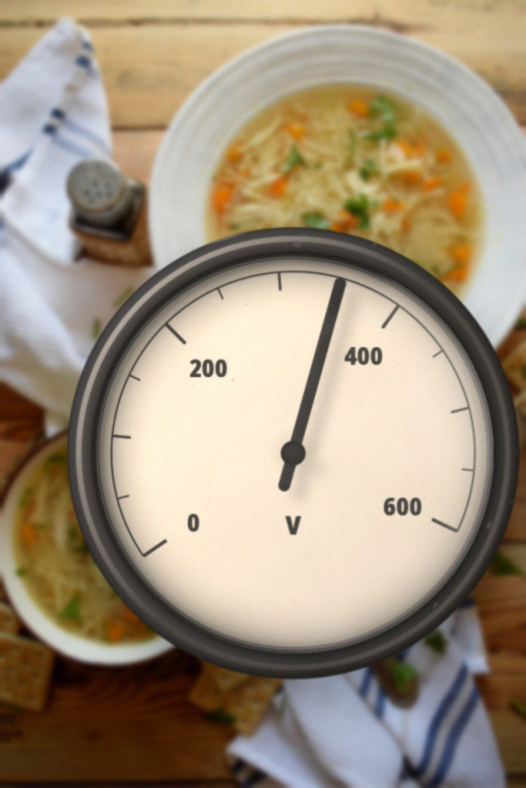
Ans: 350 (V)
